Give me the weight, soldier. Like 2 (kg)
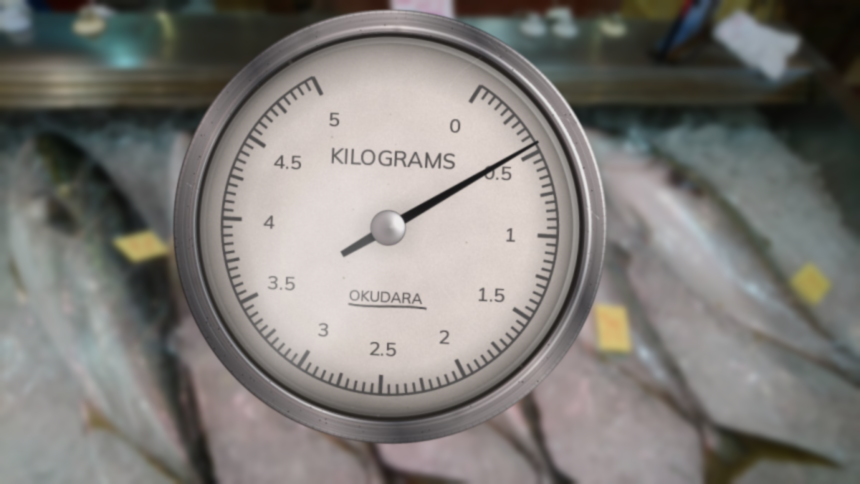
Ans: 0.45 (kg)
